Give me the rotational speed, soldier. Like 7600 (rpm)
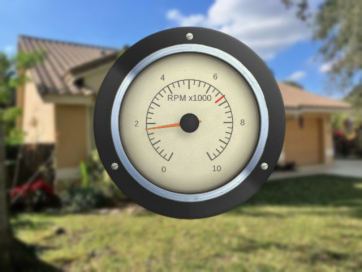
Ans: 1750 (rpm)
